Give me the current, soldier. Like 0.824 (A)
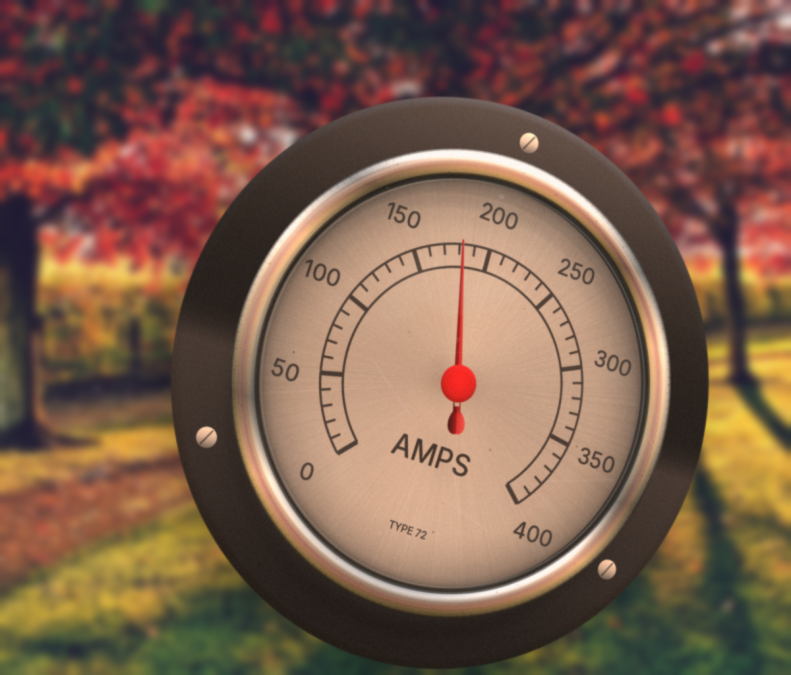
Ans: 180 (A)
